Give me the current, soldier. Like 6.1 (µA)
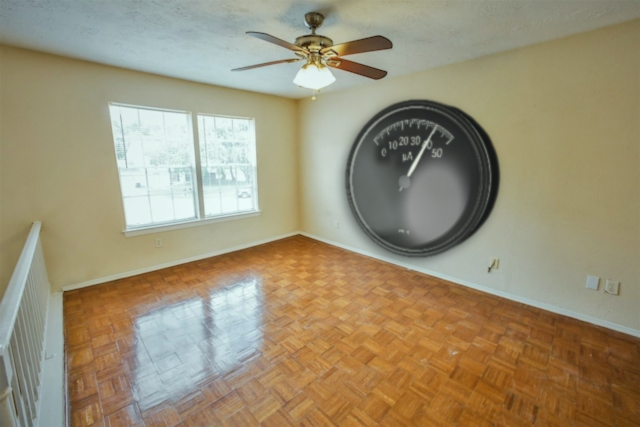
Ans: 40 (µA)
